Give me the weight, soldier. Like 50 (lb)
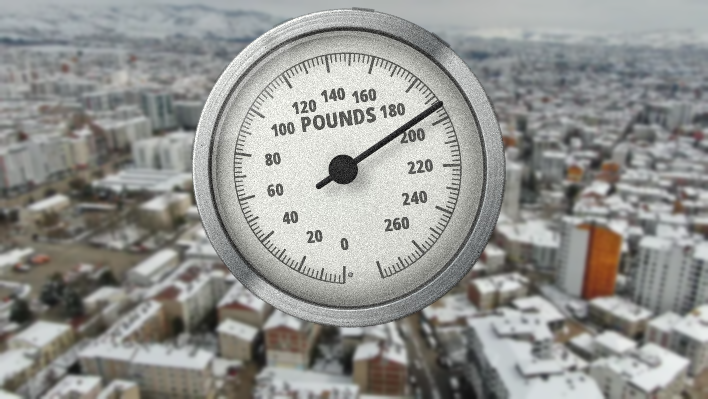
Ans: 194 (lb)
